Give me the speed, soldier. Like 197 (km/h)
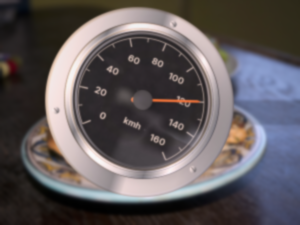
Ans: 120 (km/h)
